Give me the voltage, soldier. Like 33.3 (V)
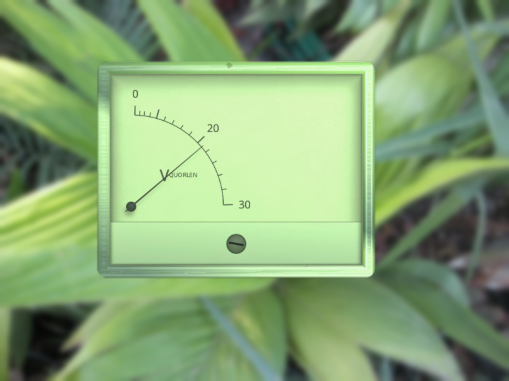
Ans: 21 (V)
